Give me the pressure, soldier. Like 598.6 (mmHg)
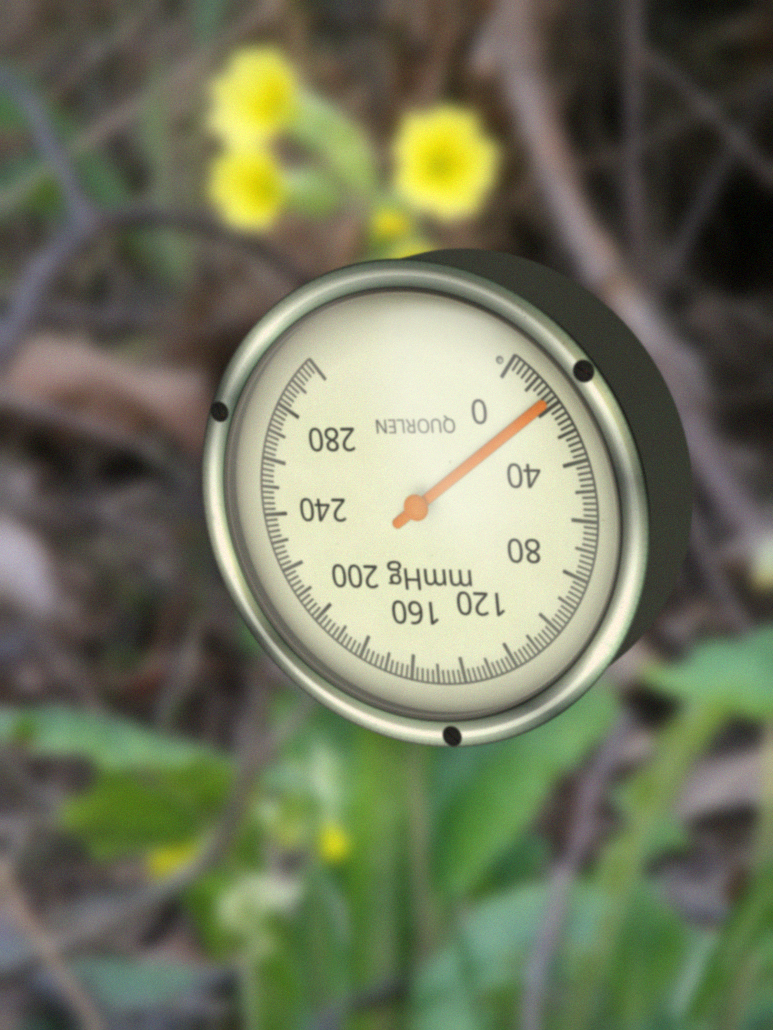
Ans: 18 (mmHg)
